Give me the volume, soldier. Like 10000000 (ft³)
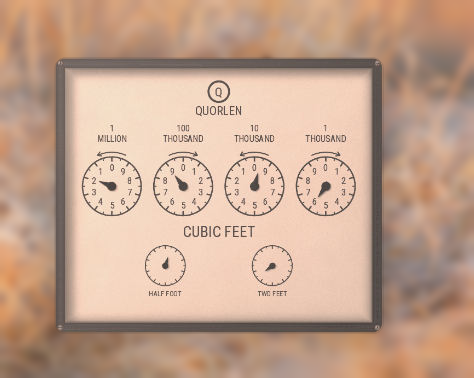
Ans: 189600 (ft³)
